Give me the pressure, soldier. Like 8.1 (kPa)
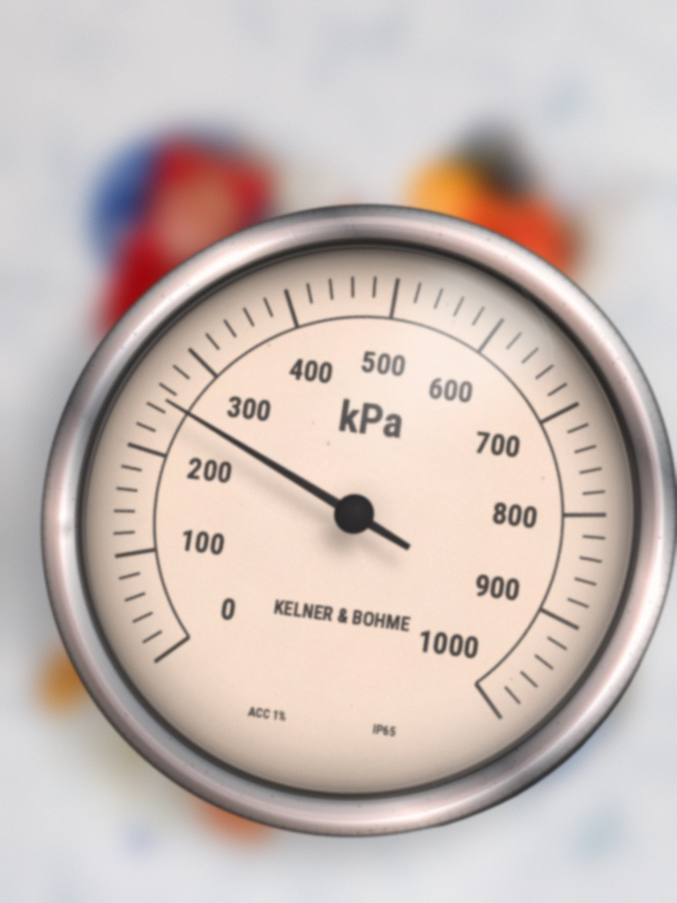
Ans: 250 (kPa)
